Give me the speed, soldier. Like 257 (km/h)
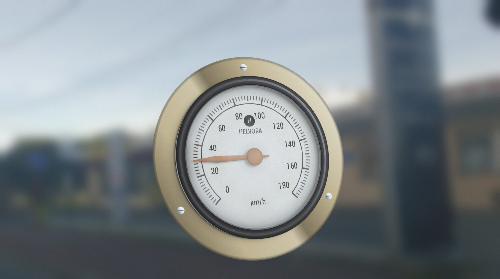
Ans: 30 (km/h)
